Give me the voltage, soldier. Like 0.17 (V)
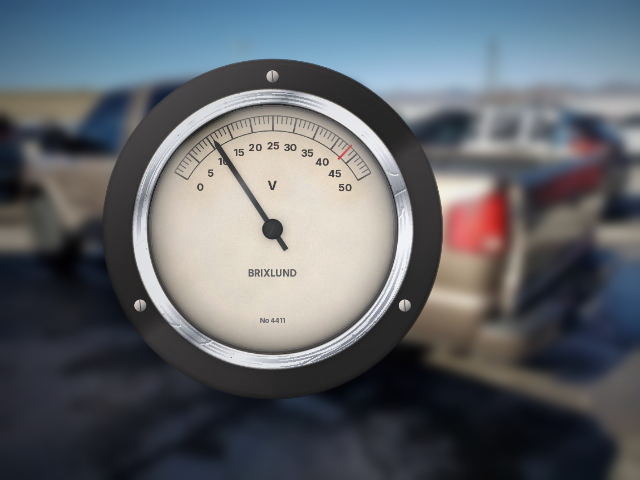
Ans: 11 (V)
